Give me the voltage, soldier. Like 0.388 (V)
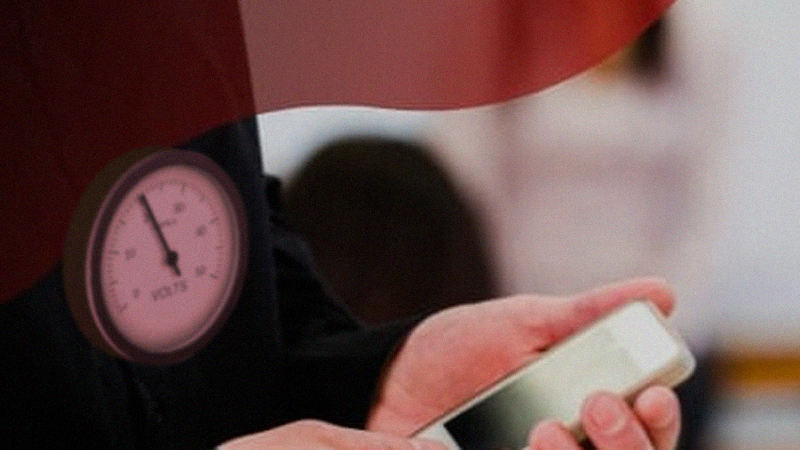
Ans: 20 (V)
